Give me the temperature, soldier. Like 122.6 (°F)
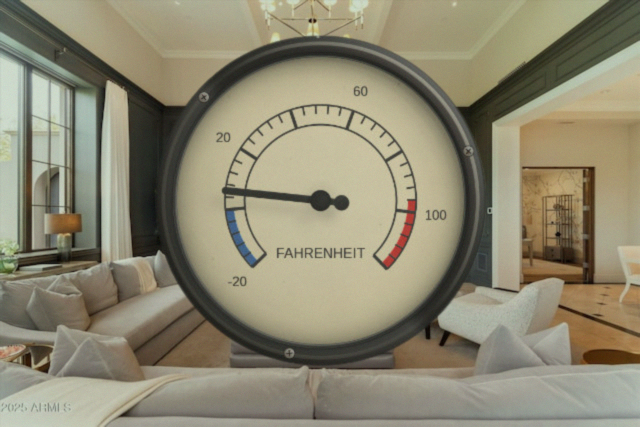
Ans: 6 (°F)
